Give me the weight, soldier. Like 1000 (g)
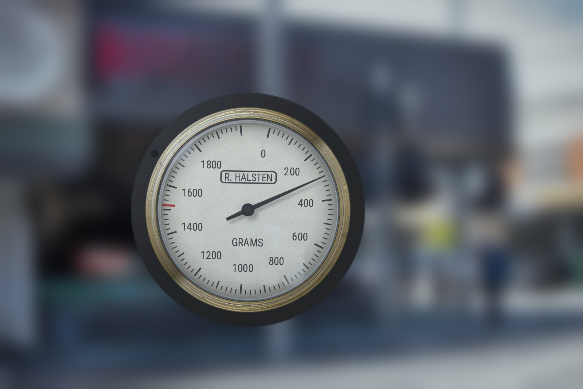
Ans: 300 (g)
